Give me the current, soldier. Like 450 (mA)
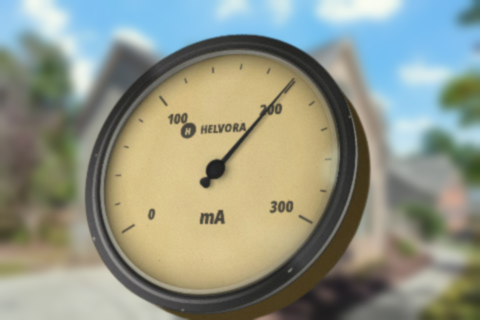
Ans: 200 (mA)
